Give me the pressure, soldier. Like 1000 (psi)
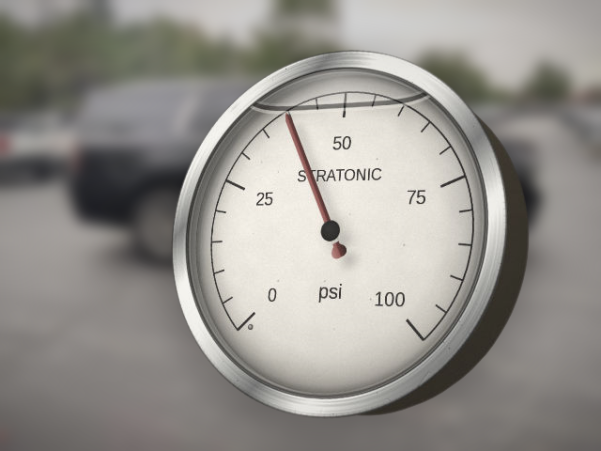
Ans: 40 (psi)
